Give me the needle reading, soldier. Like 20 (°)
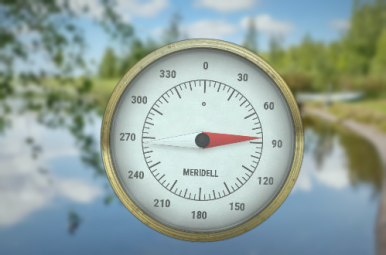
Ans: 85 (°)
